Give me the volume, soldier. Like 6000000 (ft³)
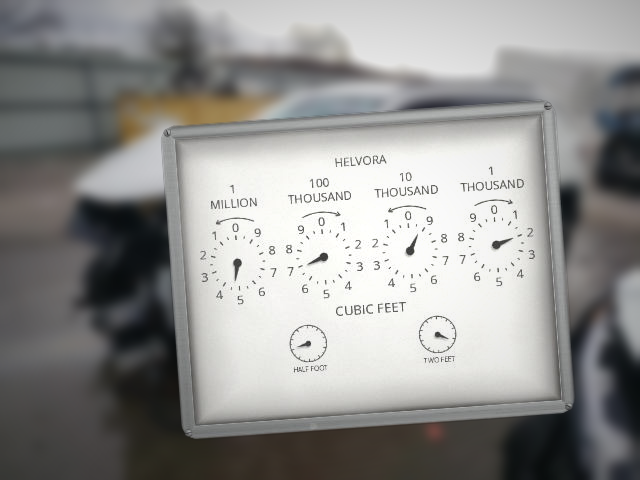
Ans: 469200 (ft³)
